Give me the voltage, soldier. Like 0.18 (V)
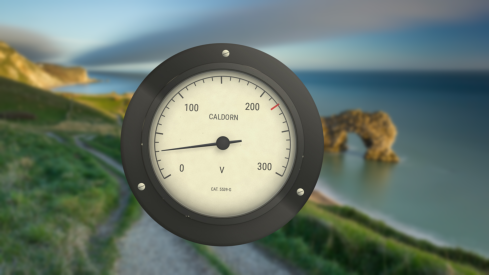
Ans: 30 (V)
